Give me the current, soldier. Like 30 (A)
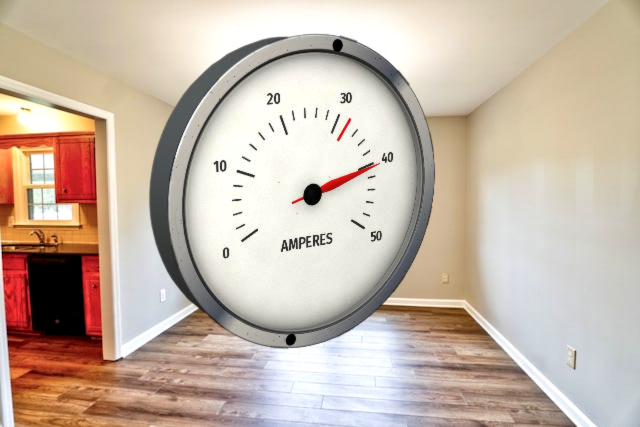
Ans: 40 (A)
